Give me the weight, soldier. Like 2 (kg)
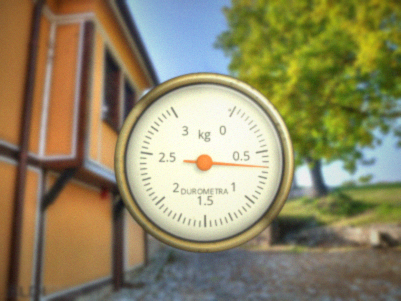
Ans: 0.65 (kg)
